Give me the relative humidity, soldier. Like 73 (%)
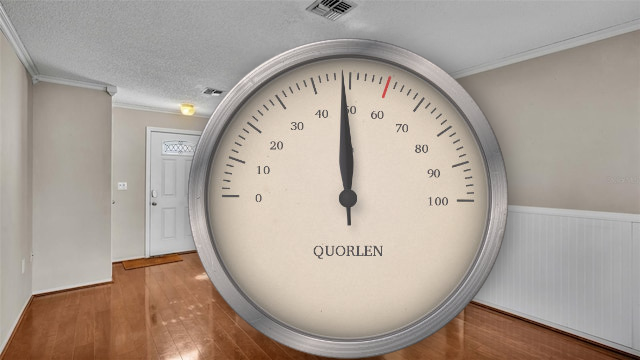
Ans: 48 (%)
